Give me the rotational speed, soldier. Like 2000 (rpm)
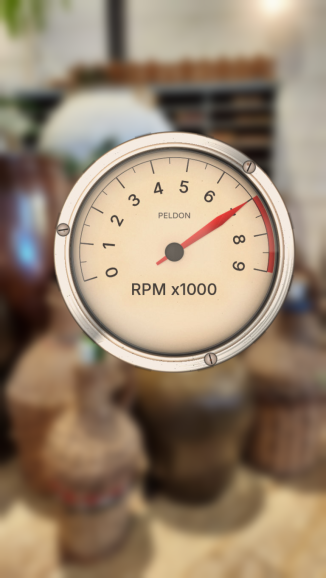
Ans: 7000 (rpm)
